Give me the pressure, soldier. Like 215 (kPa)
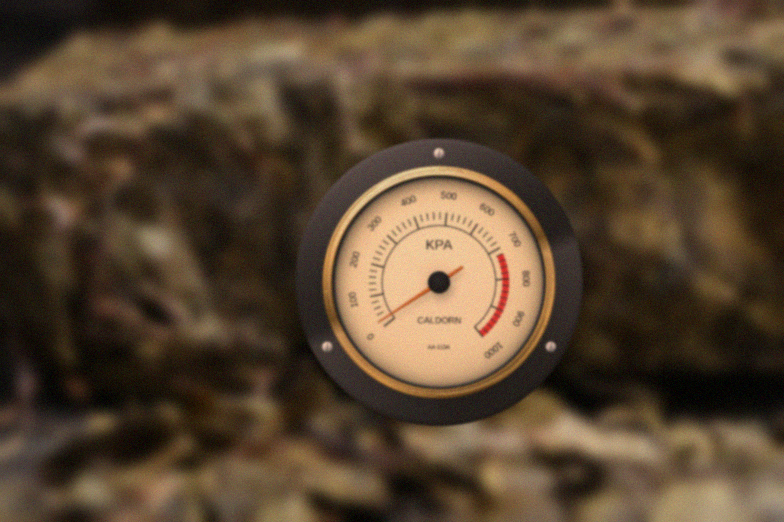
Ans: 20 (kPa)
